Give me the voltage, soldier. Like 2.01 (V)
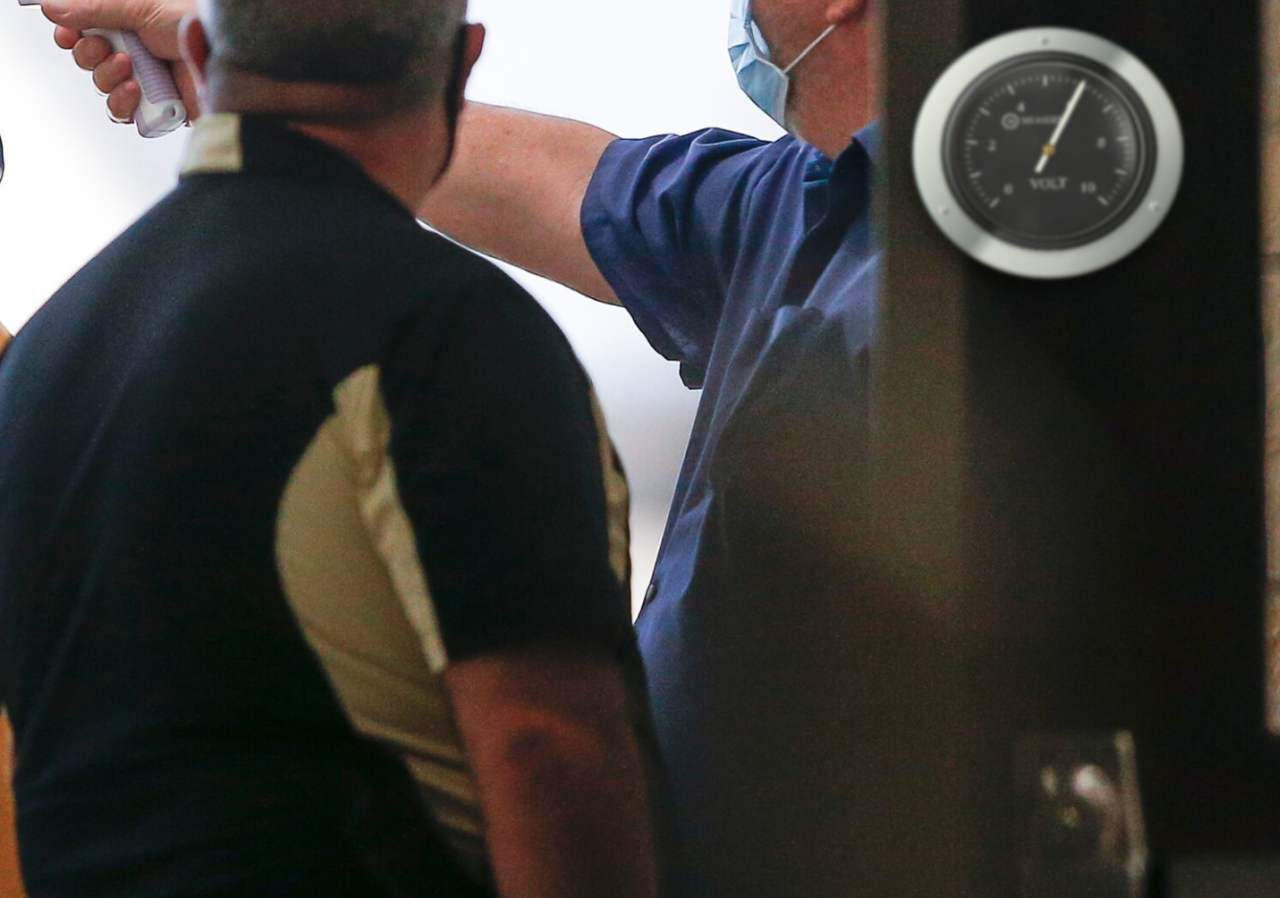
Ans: 6 (V)
